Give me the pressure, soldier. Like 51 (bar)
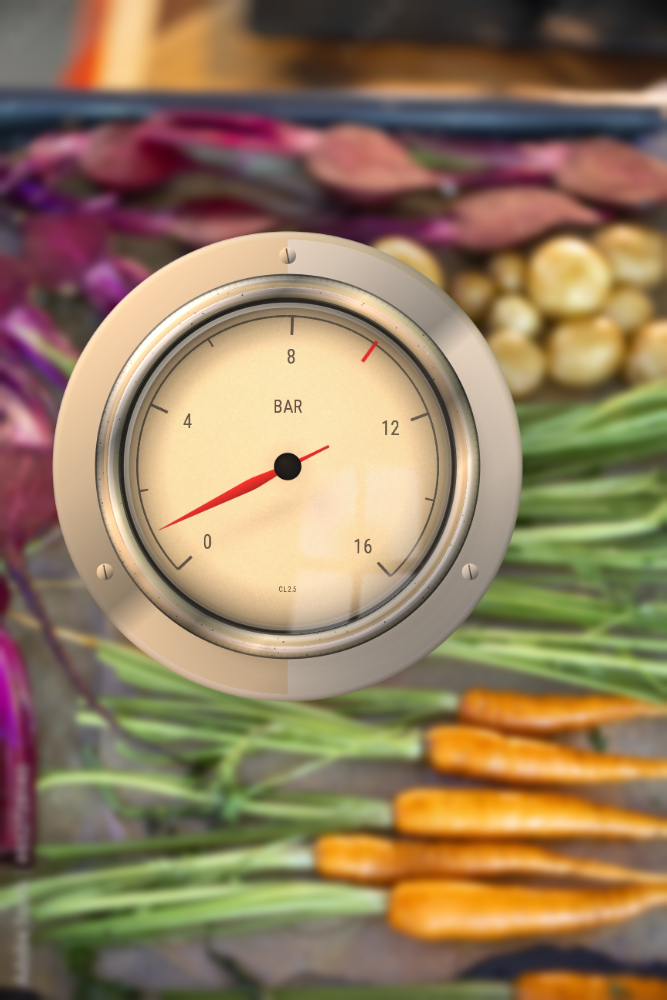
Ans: 1 (bar)
